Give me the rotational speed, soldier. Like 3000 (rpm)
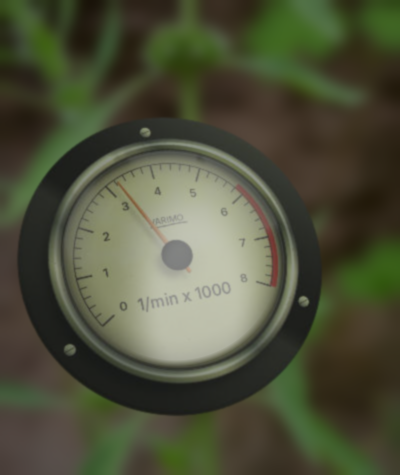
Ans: 3200 (rpm)
